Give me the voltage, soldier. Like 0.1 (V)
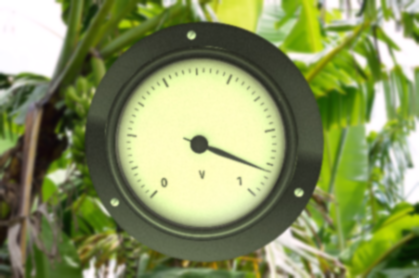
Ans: 0.92 (V)
